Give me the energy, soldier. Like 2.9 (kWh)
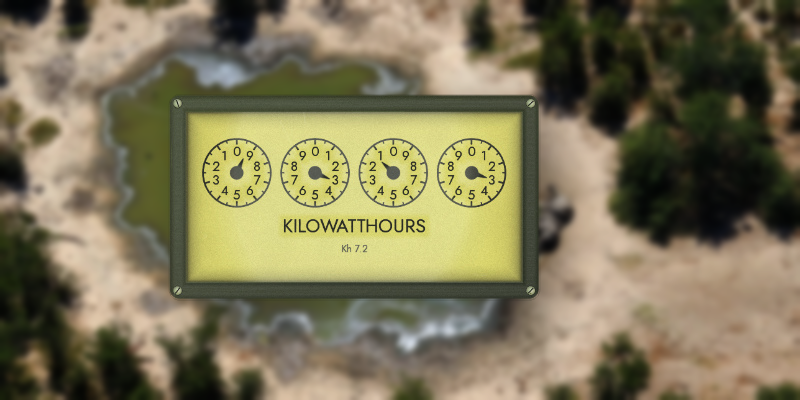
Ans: 9313 (kWh)
